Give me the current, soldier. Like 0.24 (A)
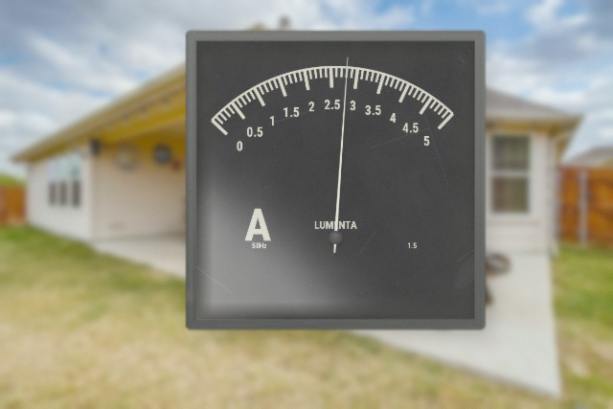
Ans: 2.8 (A)
